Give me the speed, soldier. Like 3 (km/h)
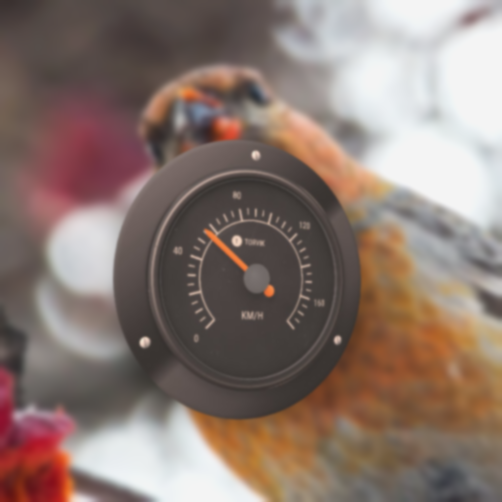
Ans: 55 (km/h)
